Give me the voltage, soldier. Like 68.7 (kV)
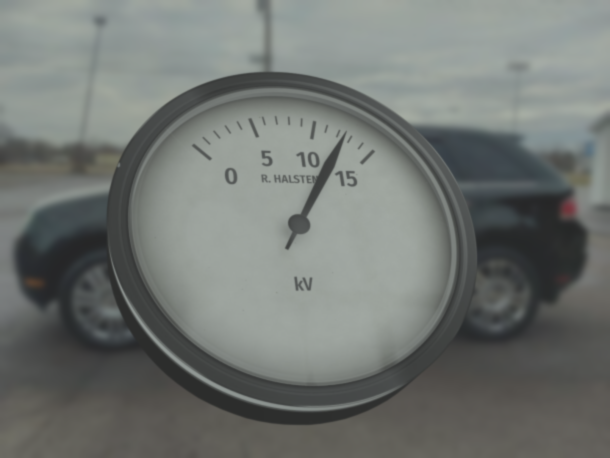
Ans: 12.5 (kV)
